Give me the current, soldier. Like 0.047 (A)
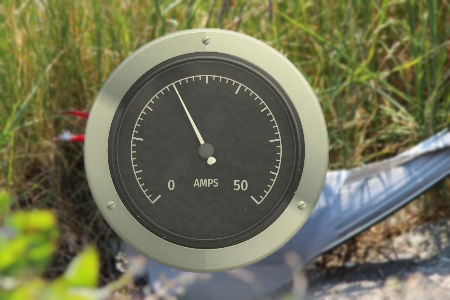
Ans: 20 (A)
